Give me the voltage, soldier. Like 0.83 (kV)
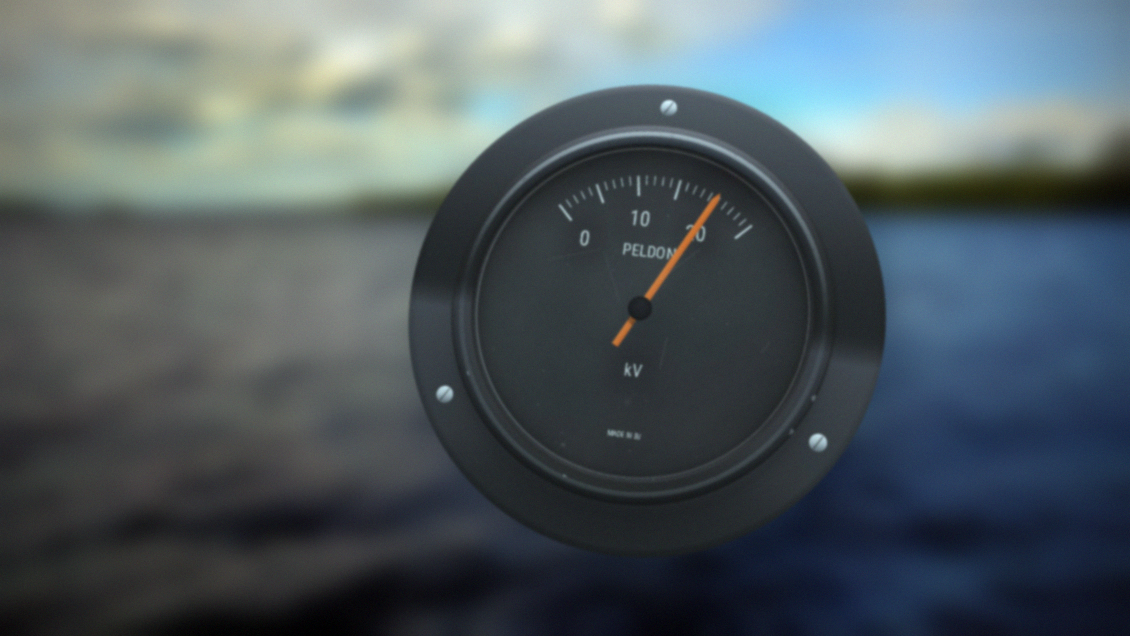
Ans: 20 (kV)
